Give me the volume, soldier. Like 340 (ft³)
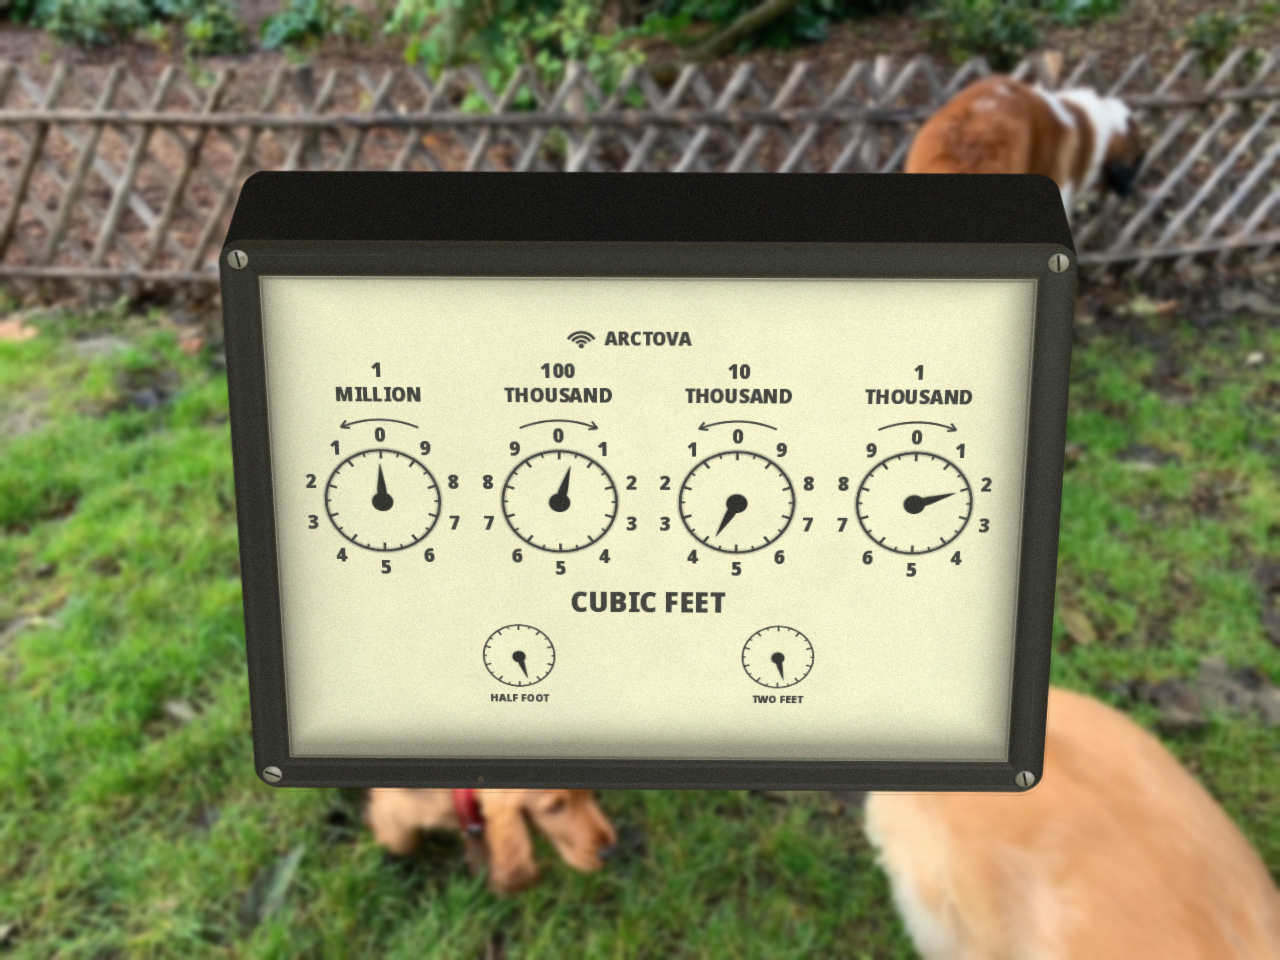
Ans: 4200 (ft³)
